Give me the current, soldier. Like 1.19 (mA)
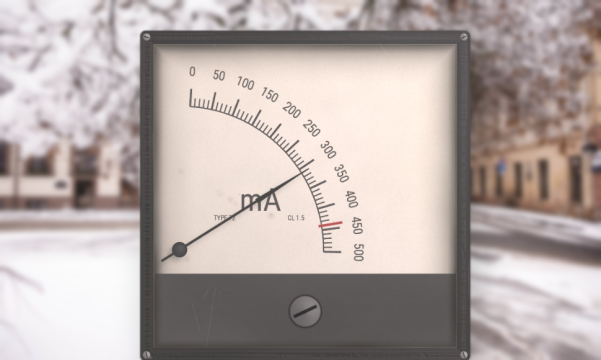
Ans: 310 (mA)
